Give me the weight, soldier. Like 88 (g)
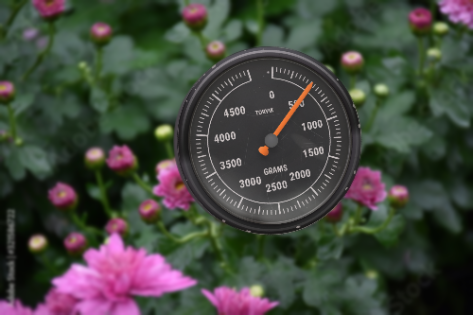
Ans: 500 (g)
